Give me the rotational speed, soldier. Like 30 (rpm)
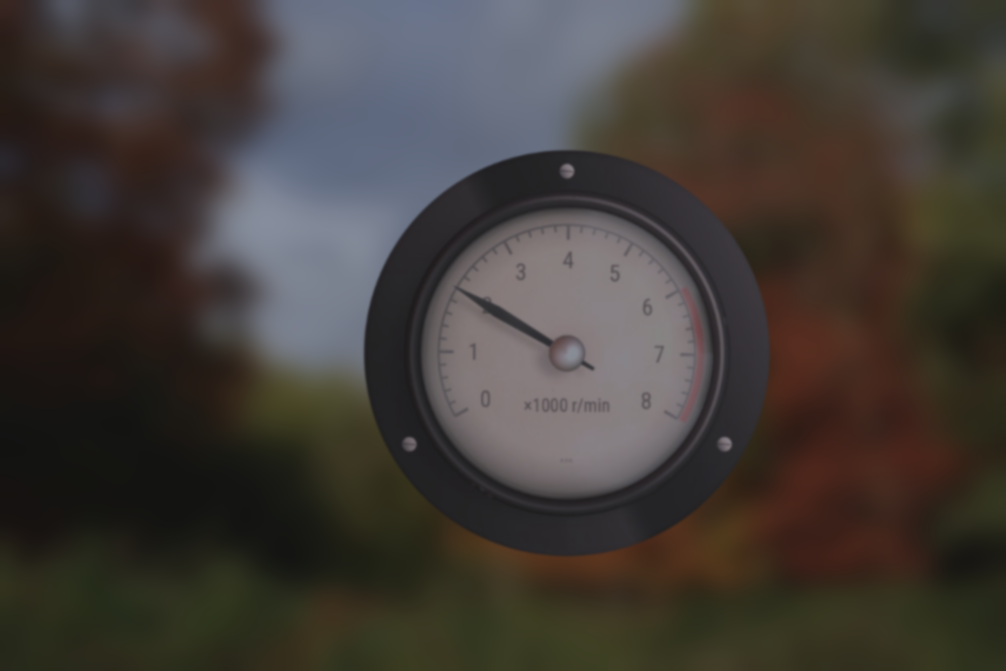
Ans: 2000 (rpm)
